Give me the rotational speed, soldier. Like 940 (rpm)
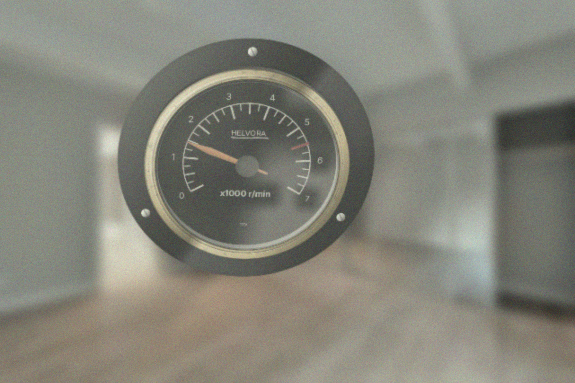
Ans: 1500 (rpm)
